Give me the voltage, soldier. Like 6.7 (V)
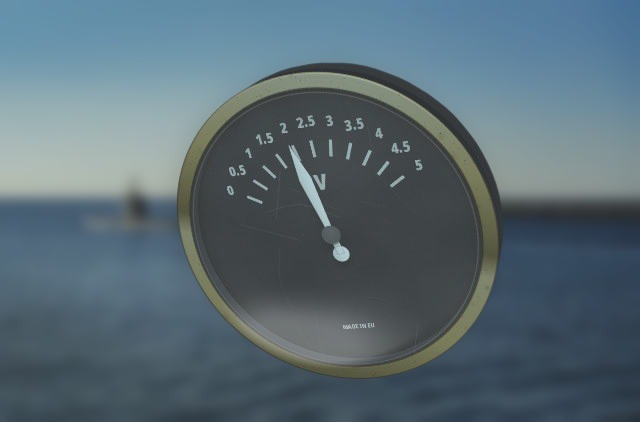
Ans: 2 (V)
